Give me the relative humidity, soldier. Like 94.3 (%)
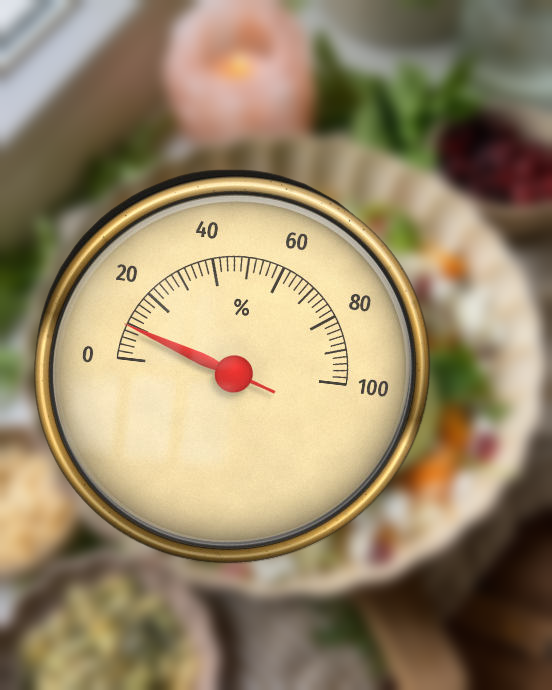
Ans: 10 (%)
